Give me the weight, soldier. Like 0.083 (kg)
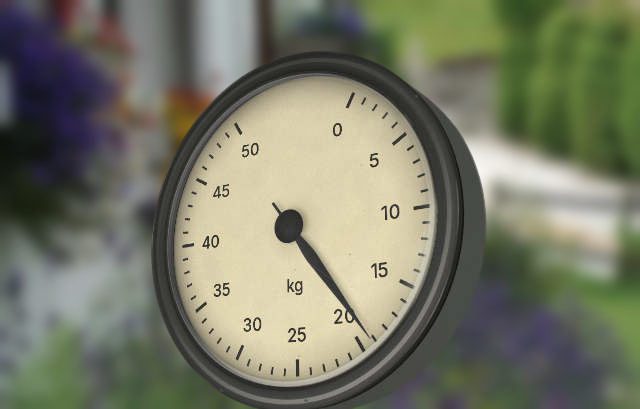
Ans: 19 (kg)
